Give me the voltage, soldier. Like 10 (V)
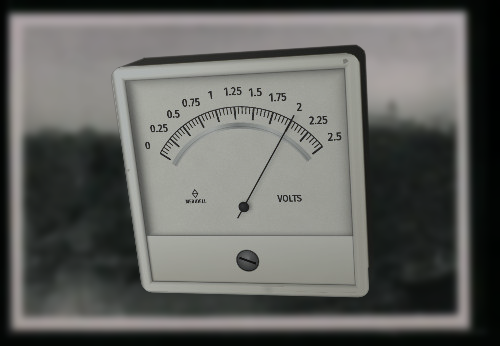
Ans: 2 (V)
